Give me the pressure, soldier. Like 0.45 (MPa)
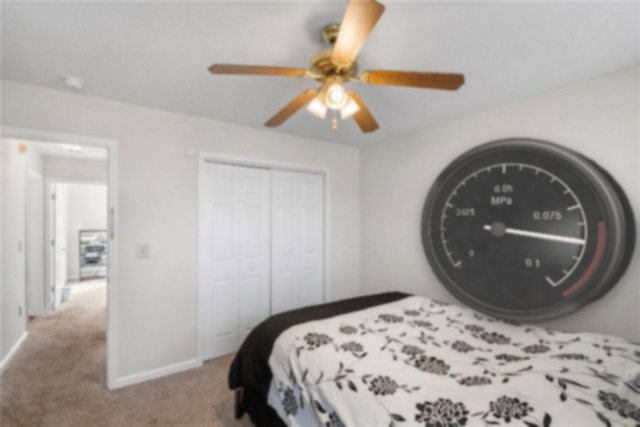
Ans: 0.085 (MPa)
